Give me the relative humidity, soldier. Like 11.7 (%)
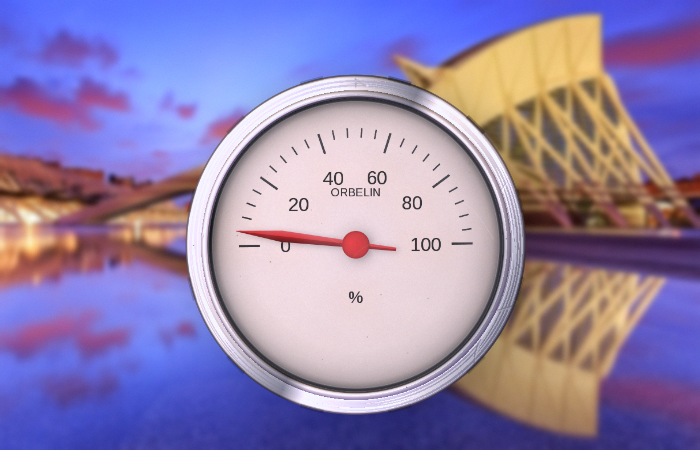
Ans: 4 (%)
